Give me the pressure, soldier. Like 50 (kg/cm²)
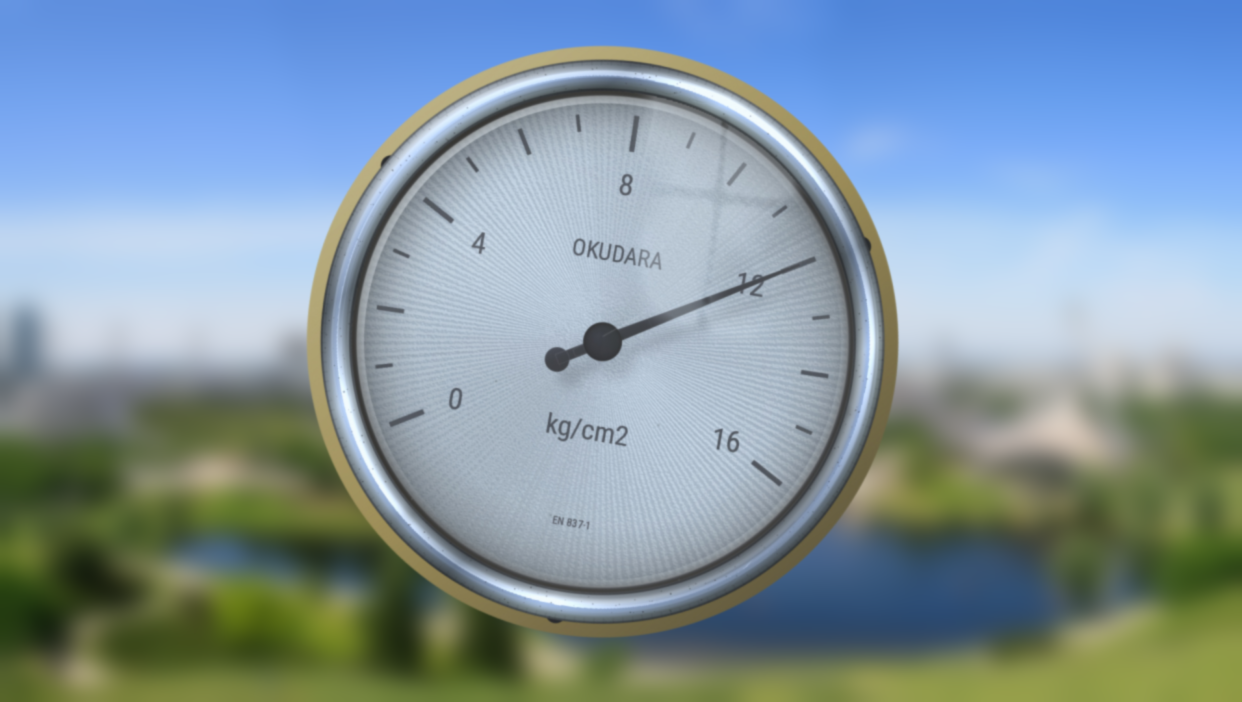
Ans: 12 (kg/cm²)
